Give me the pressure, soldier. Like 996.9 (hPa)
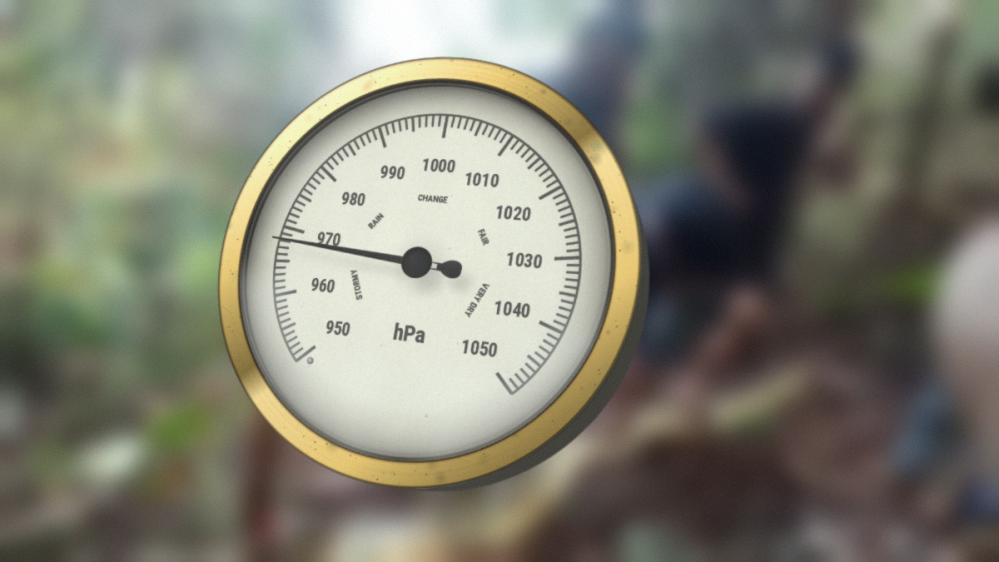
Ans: 968 (hPa)
